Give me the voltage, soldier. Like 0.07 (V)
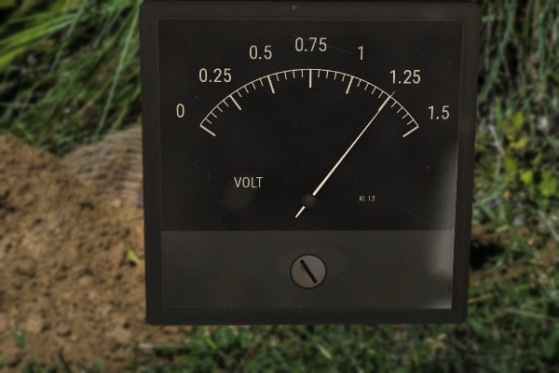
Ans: 1.25 (V)
